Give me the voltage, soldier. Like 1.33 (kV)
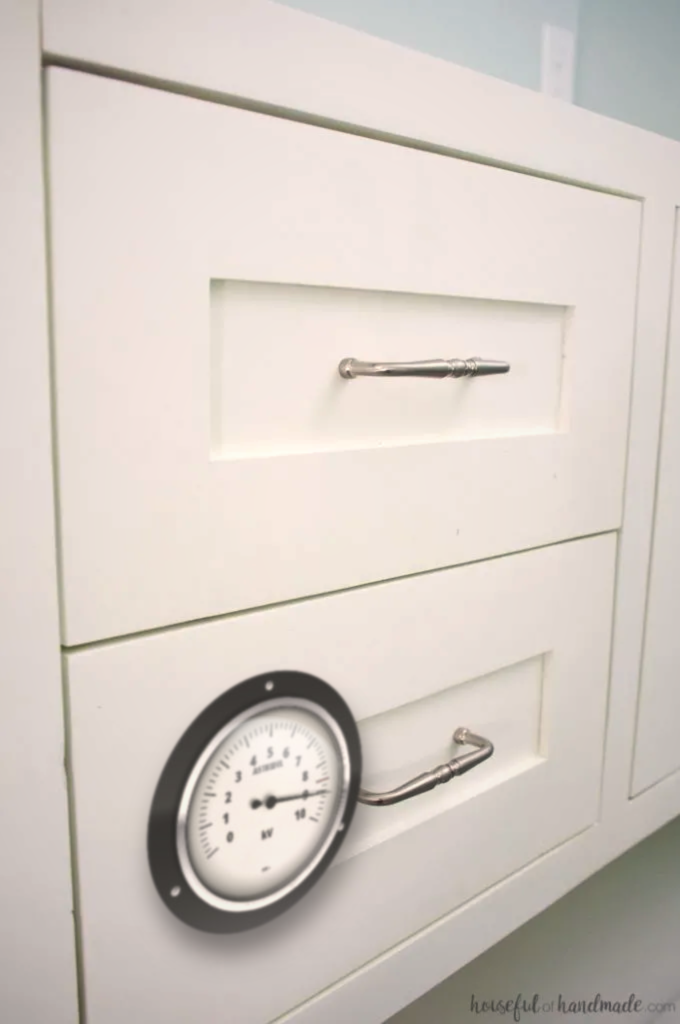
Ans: 9 (kV)
